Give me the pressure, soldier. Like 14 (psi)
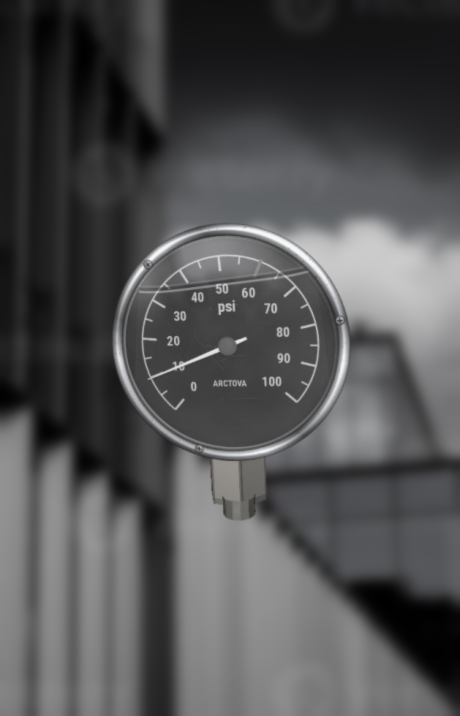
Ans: 10 (psi)
